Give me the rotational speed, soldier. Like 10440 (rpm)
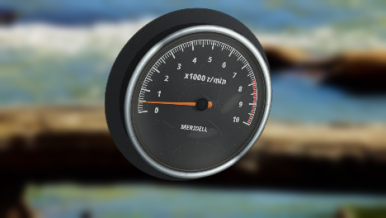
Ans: 500 (rpm)
